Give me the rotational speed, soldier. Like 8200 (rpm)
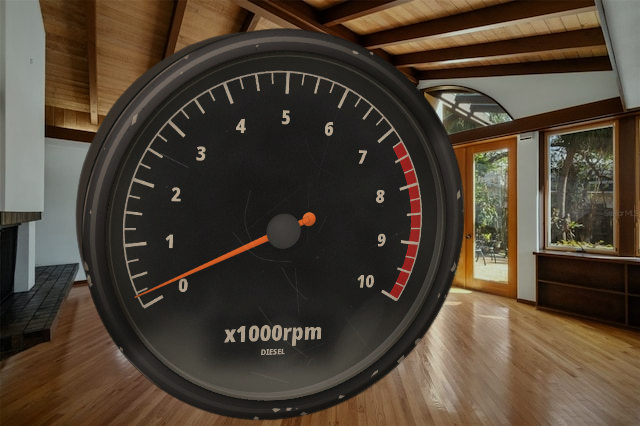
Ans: 250 (rpm)
